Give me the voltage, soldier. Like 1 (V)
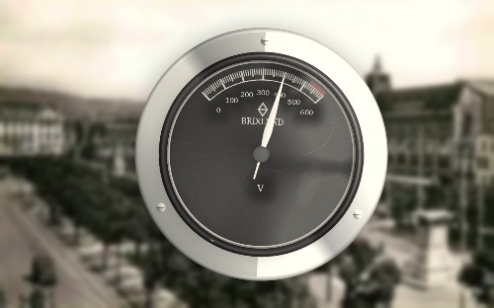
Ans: 400 (V)
